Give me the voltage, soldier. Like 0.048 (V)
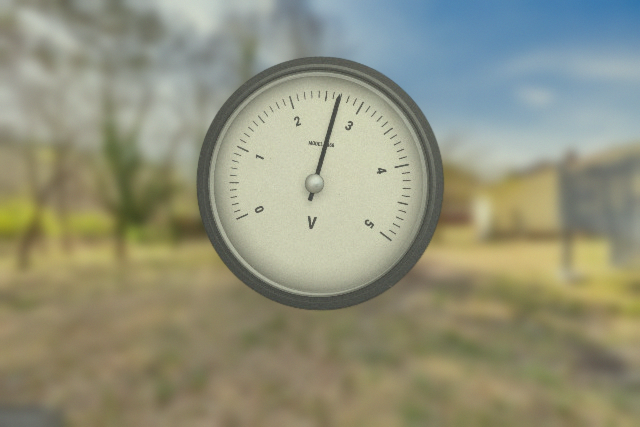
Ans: 2.7 (V)
